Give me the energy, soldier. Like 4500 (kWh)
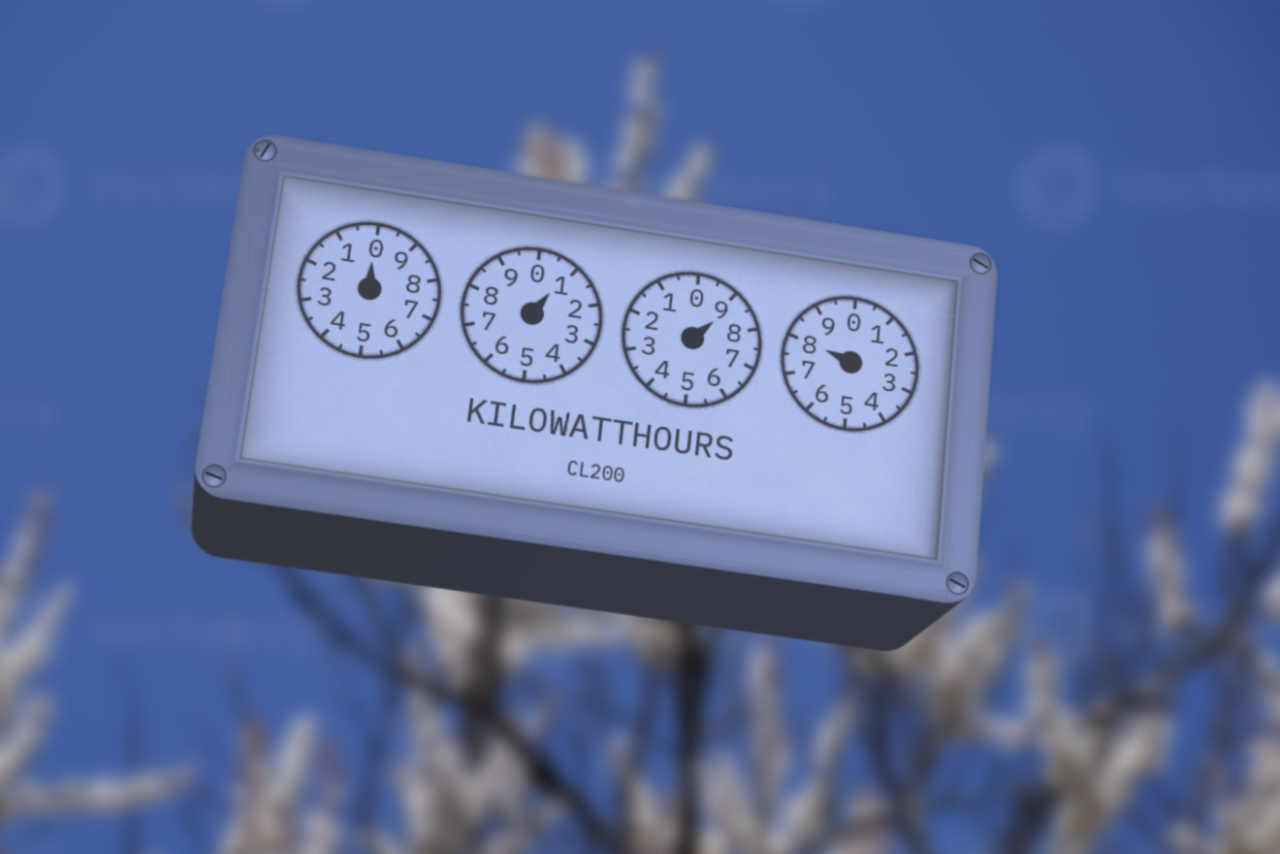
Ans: 88 (kWh)
